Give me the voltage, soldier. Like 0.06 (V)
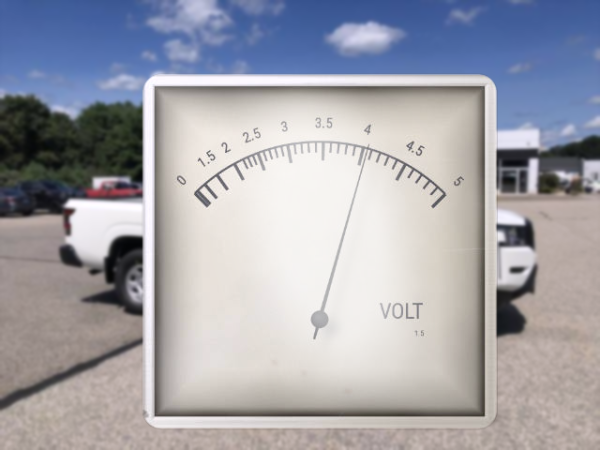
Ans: 4.05 (V)
